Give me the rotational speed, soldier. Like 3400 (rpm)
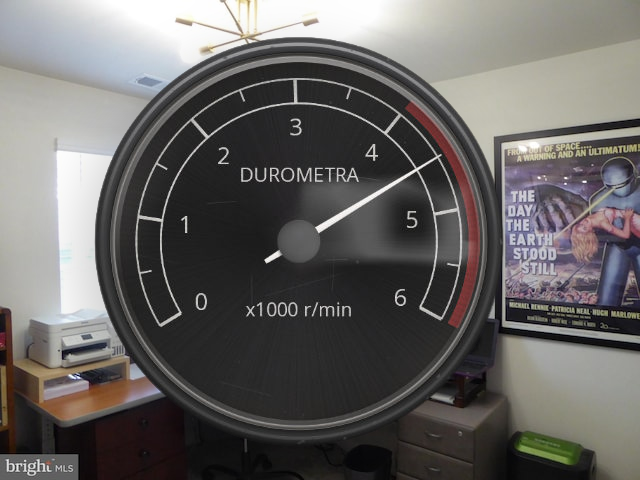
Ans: 4500 (rpm)
